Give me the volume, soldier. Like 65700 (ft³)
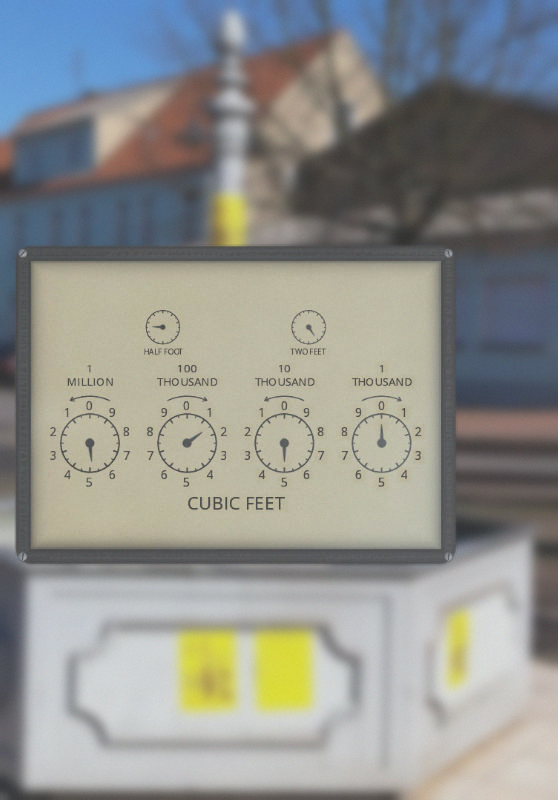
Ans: 515000 (ft³)
